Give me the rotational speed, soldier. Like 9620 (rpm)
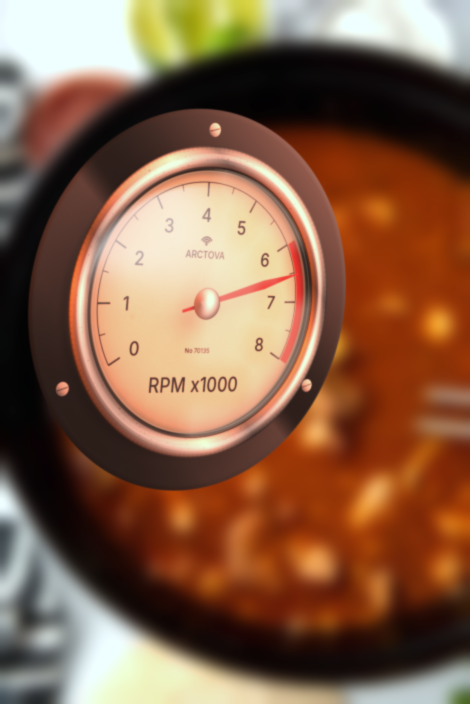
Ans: 6500 (rpm)
